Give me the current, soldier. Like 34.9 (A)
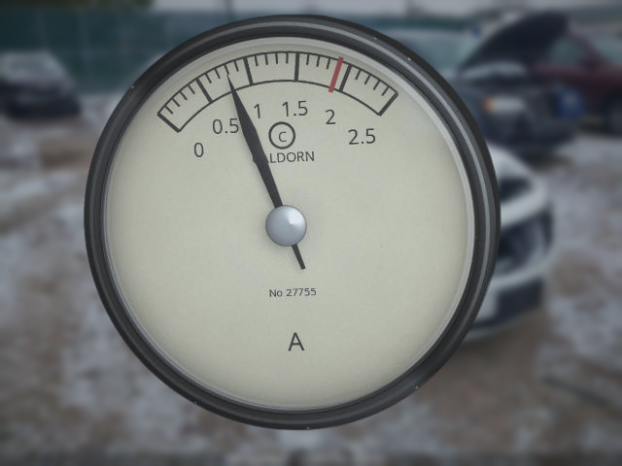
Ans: 0.8 (A)
